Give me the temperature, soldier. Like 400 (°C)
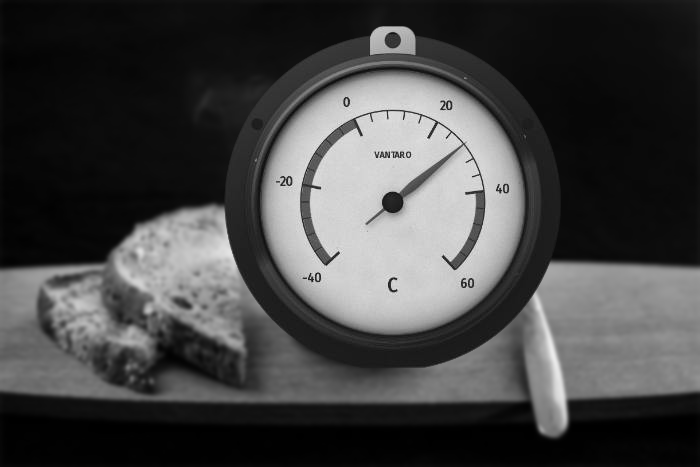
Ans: 28 (°C)
